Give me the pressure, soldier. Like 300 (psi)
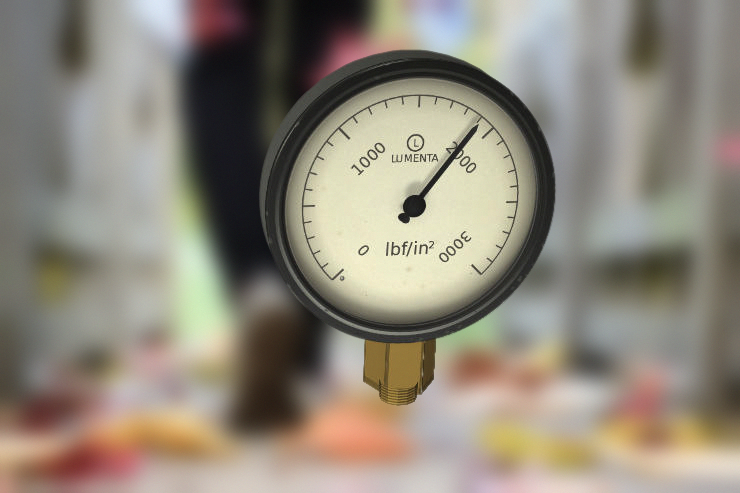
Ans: 1900 (psi)
